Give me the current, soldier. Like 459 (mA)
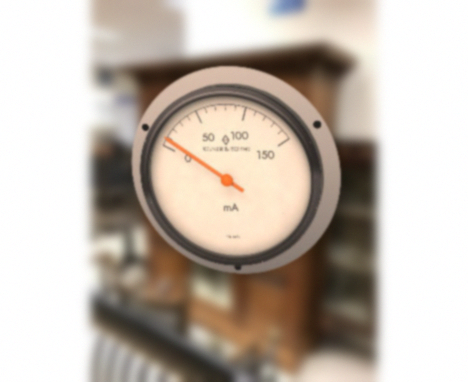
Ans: 10 (mA)
